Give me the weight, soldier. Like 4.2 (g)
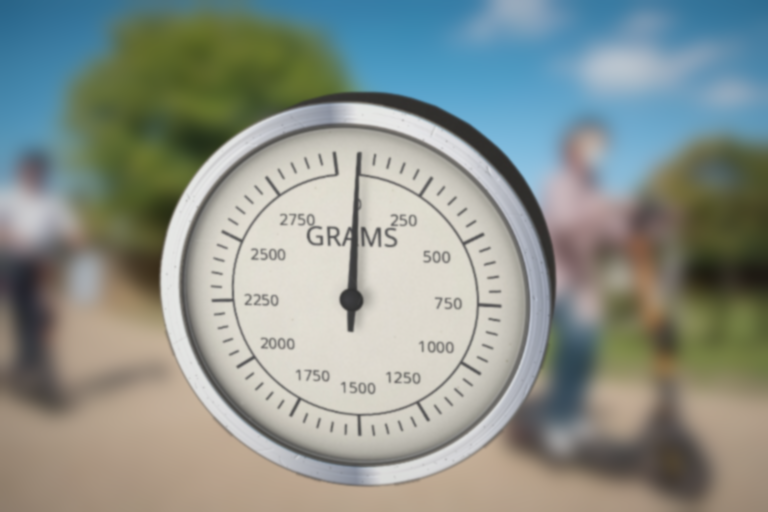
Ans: 0 (g)
